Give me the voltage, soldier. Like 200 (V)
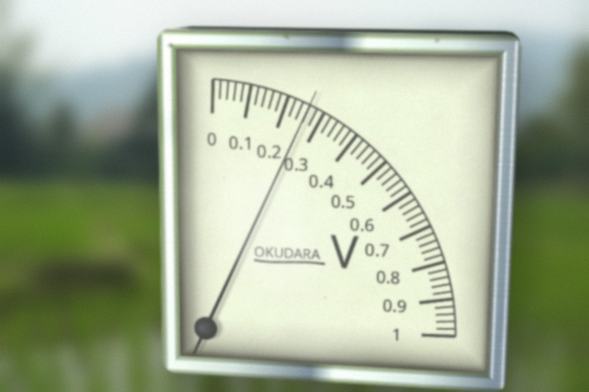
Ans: 0.26 (V)
